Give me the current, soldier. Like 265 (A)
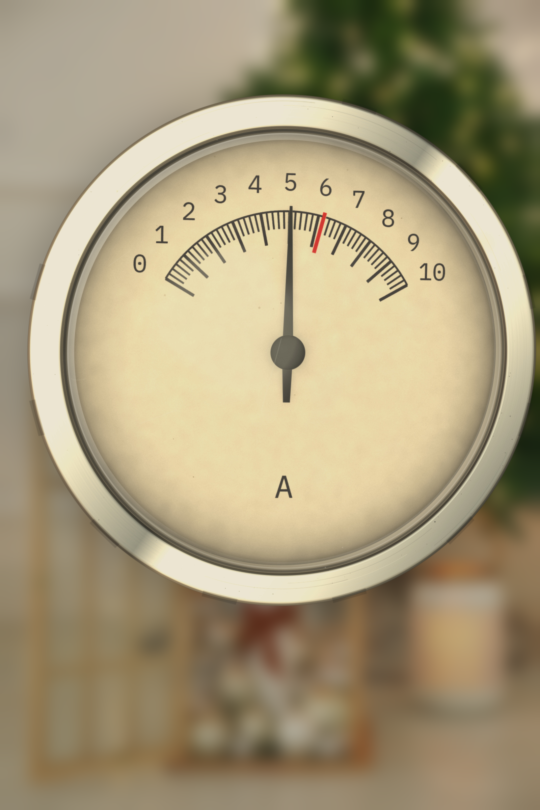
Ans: 5 (A)
